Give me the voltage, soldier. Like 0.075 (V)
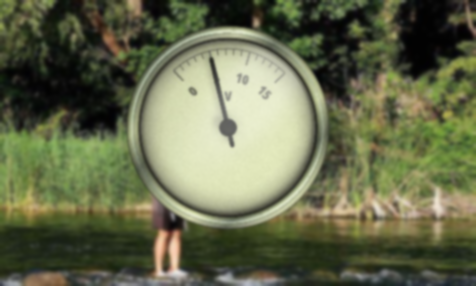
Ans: 5 (V)
